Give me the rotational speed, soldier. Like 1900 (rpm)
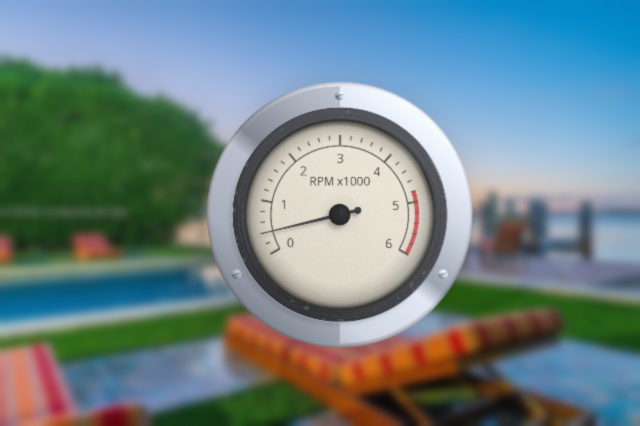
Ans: 400 (rpm)
